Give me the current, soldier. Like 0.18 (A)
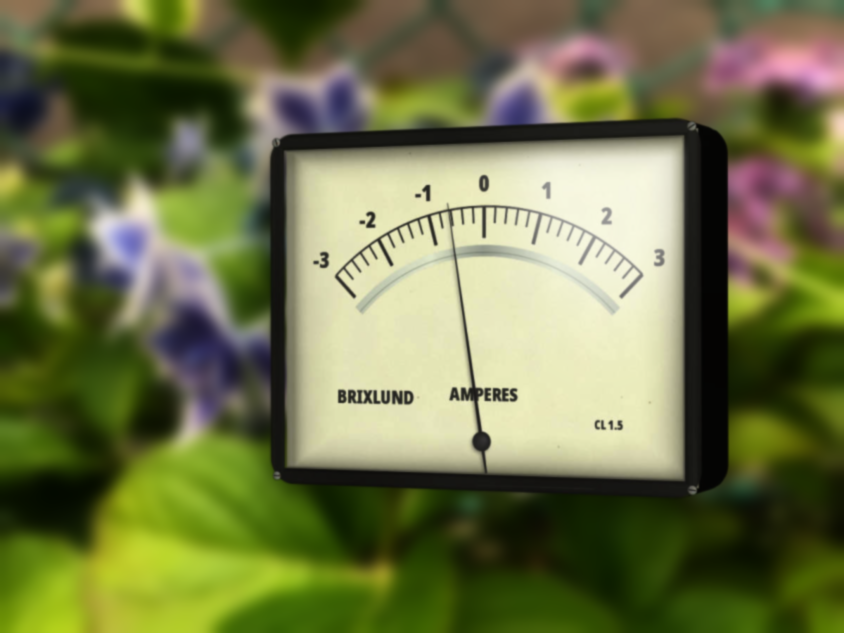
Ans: -0.6 (A)
